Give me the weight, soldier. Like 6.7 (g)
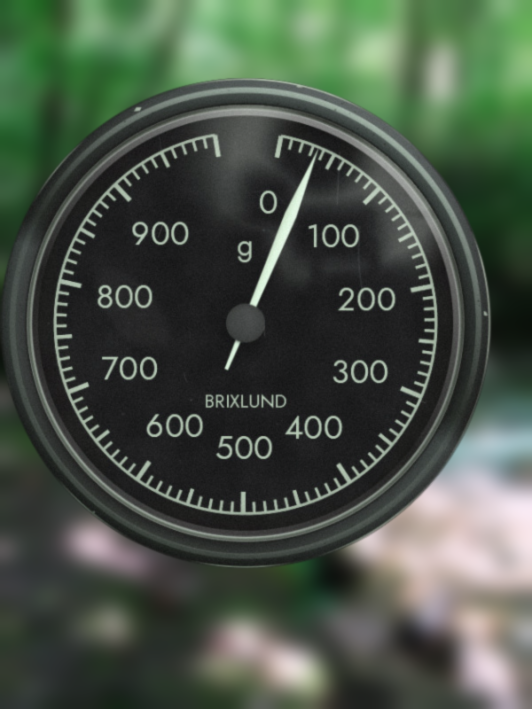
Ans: 35 (g)
